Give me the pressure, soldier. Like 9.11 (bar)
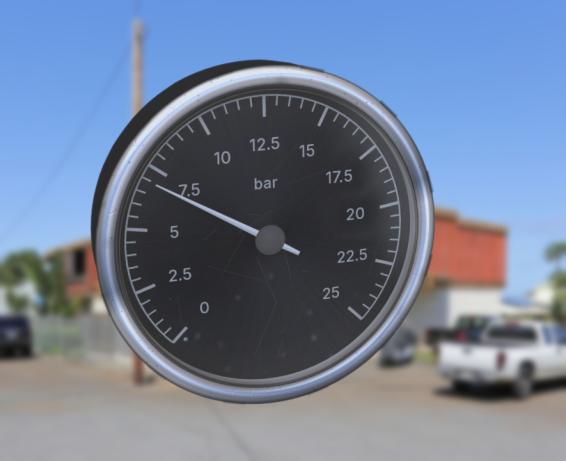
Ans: 7 (bar)
